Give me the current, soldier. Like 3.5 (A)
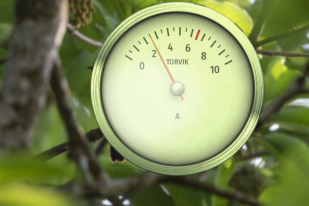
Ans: 2.5 (A)
